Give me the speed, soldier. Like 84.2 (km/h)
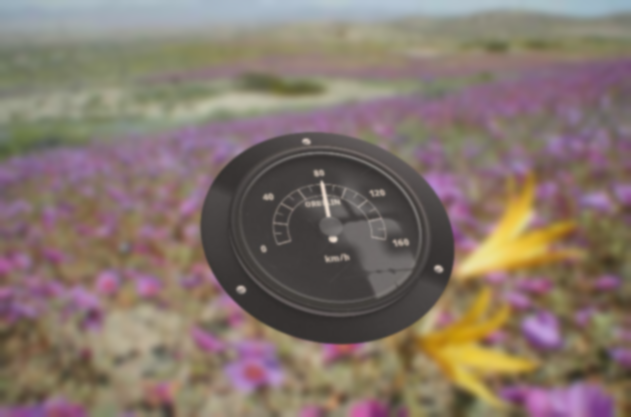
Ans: 80 (km/h)
